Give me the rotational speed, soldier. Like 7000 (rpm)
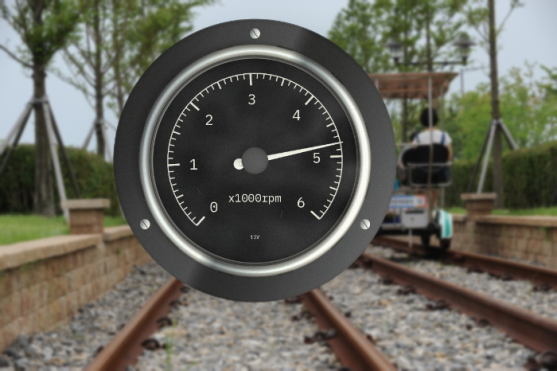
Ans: 4800 (rpm)
